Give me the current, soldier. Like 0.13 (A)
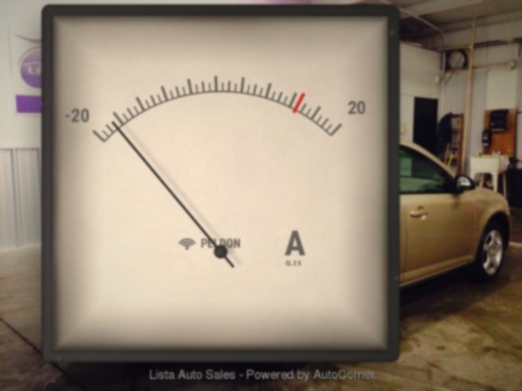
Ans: -17 (A)
